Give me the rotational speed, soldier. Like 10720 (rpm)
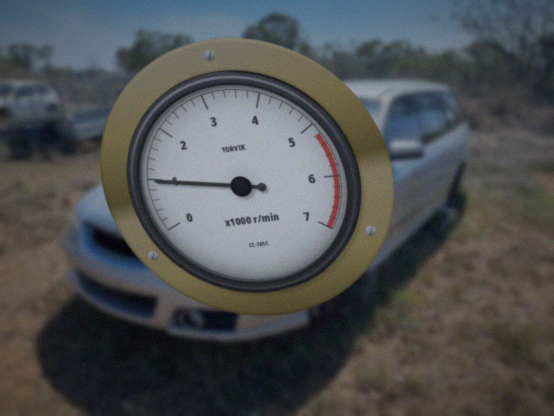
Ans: 1000 (rpm)
